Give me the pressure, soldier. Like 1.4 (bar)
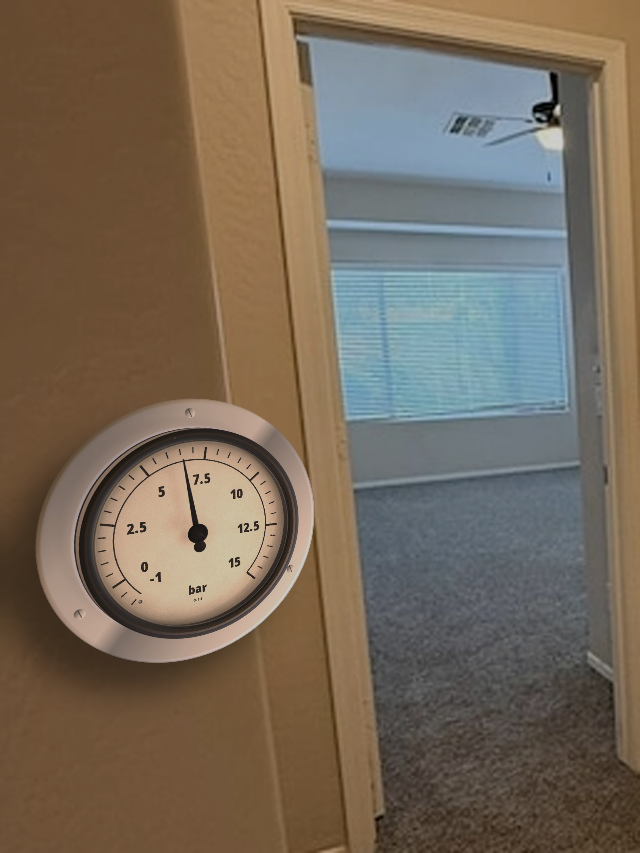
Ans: 6.5 (bar)
